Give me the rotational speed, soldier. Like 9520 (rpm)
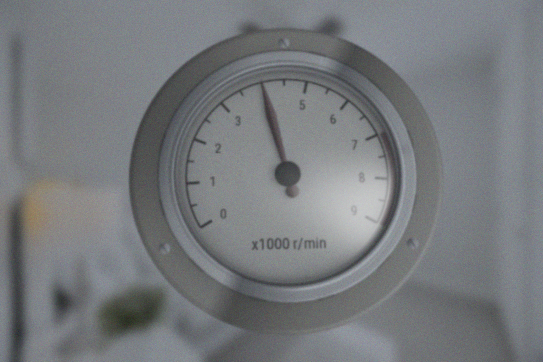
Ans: 4000 (rpm)
